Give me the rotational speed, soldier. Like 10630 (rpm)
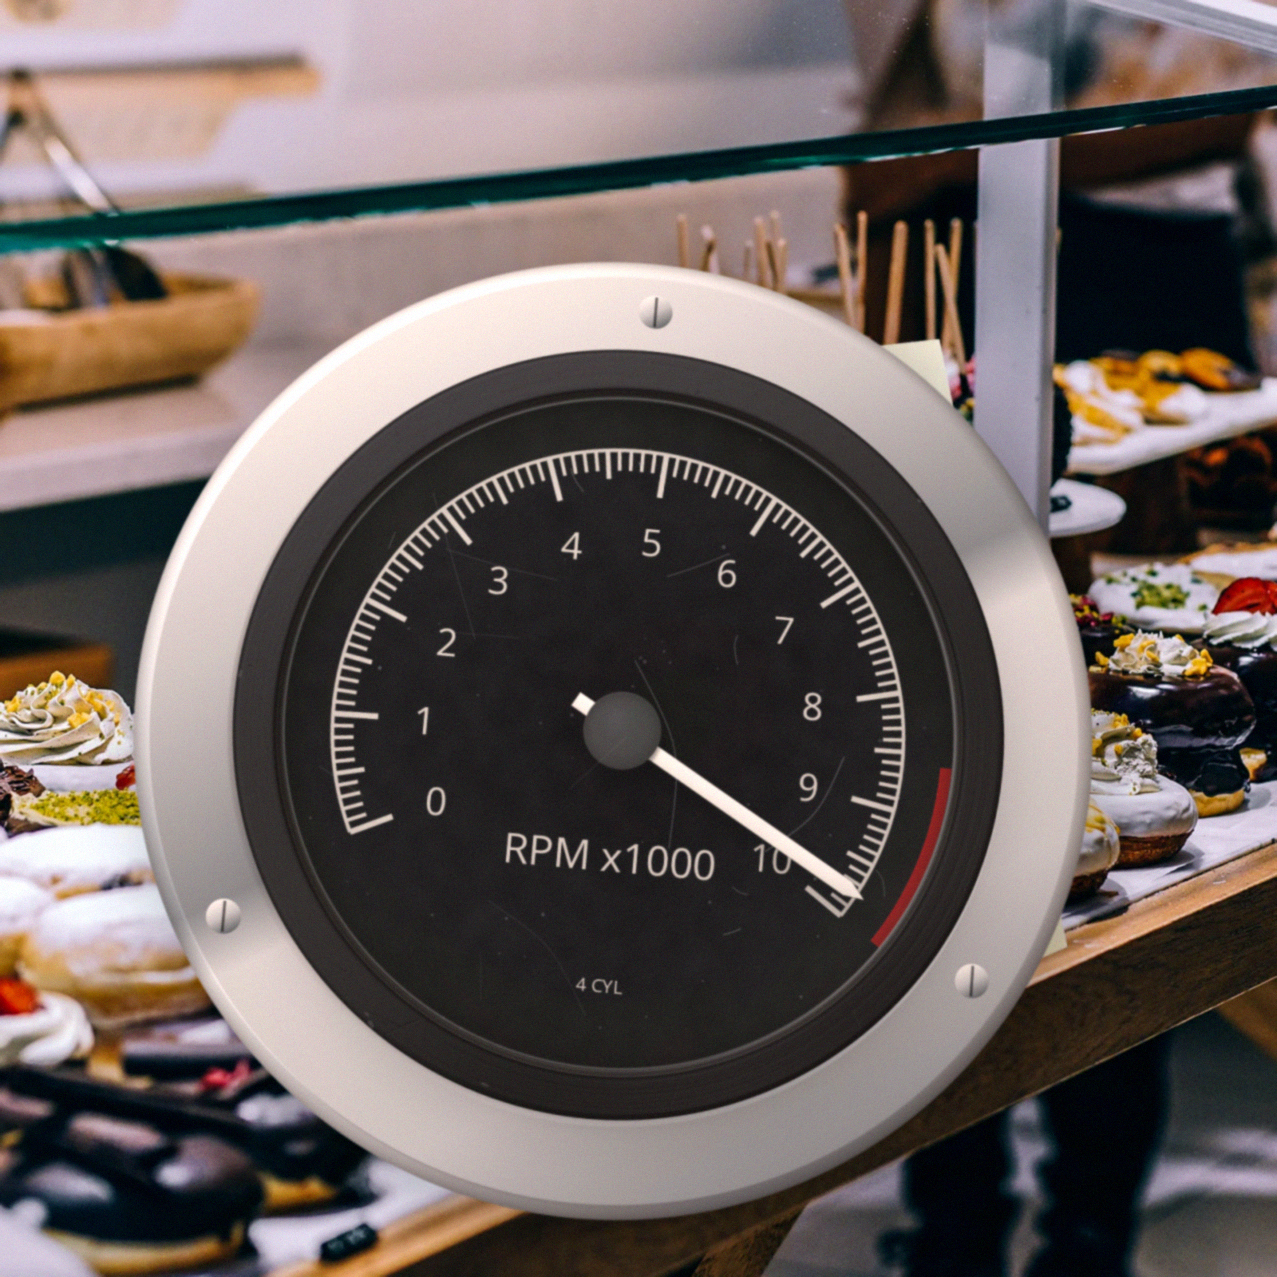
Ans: 9800 (rpm)
